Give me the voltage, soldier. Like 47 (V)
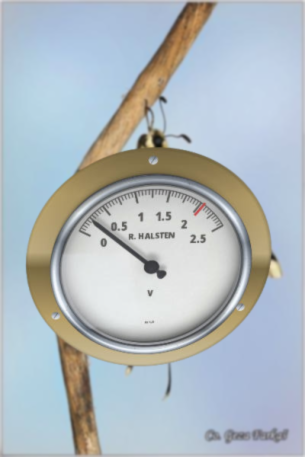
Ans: 0.25 (V)
